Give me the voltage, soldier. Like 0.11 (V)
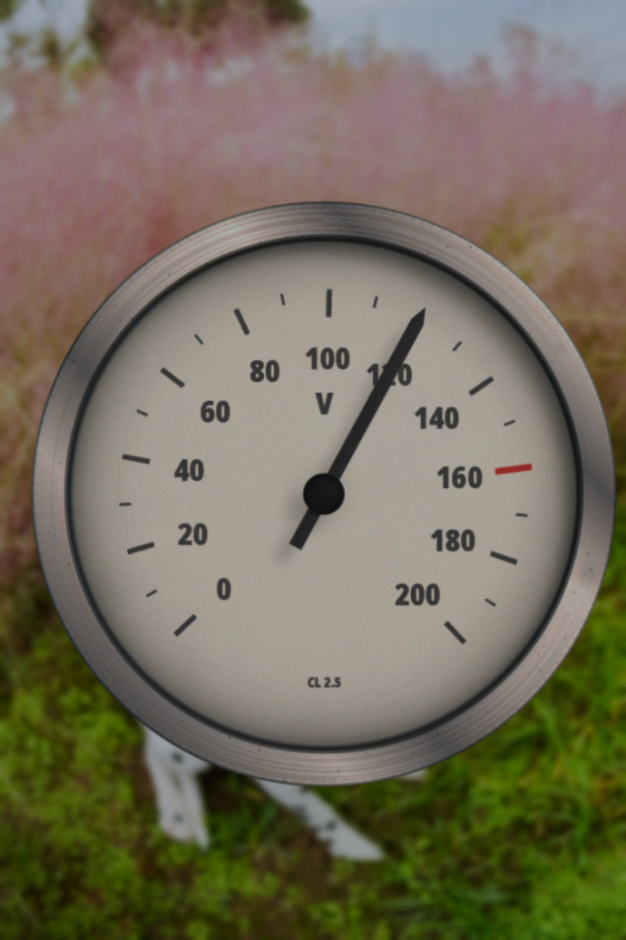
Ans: 120 (V)
